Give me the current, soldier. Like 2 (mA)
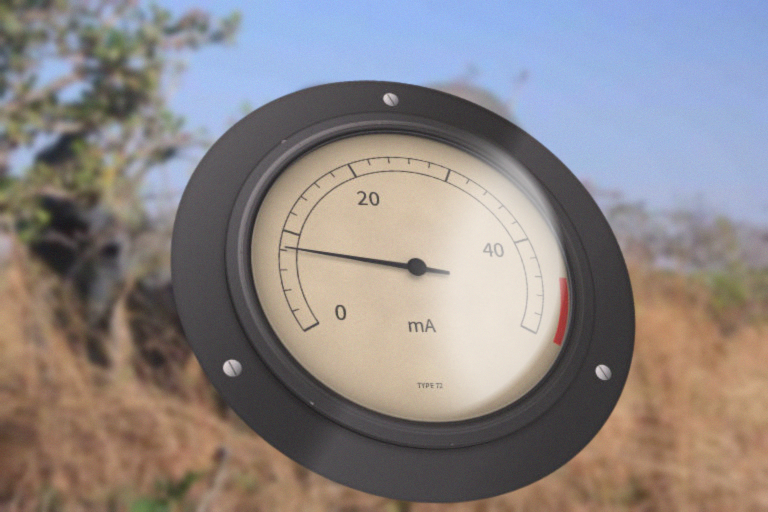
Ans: 8 (mA)
